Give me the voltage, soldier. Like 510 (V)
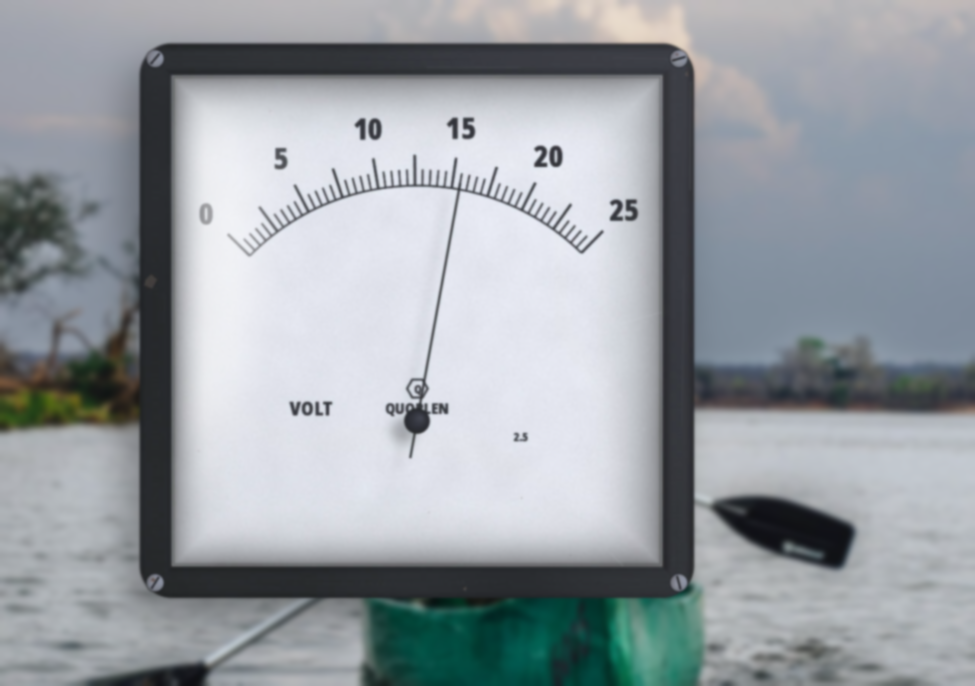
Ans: 15.5 (V)
